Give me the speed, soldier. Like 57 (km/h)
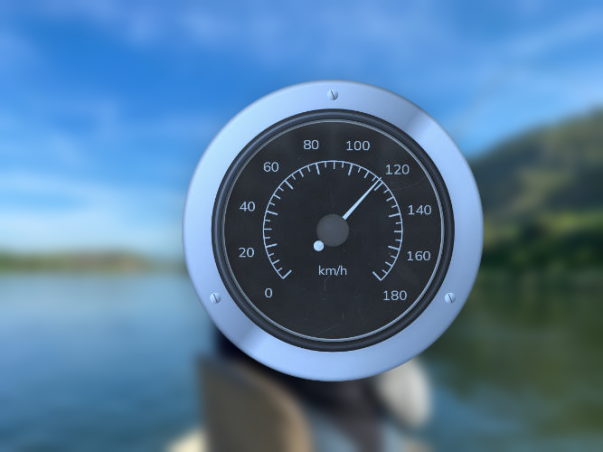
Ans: 117.5 (km/h)
